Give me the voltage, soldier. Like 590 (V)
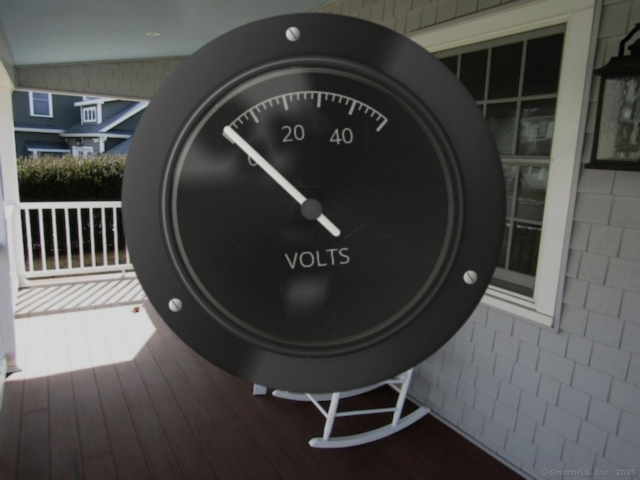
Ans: 2 (V)
